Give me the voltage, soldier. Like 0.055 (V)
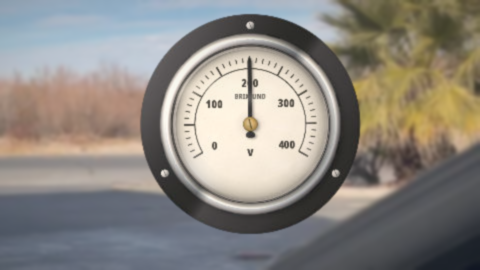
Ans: 200 (V)
